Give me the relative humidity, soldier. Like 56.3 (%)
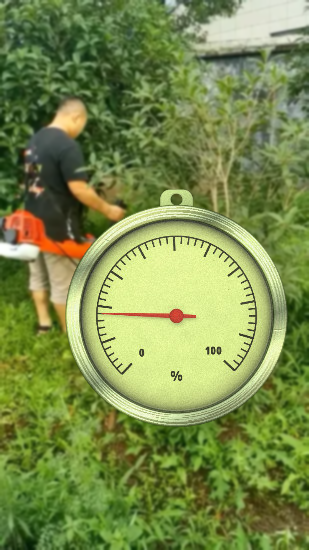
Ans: 18 (%)
